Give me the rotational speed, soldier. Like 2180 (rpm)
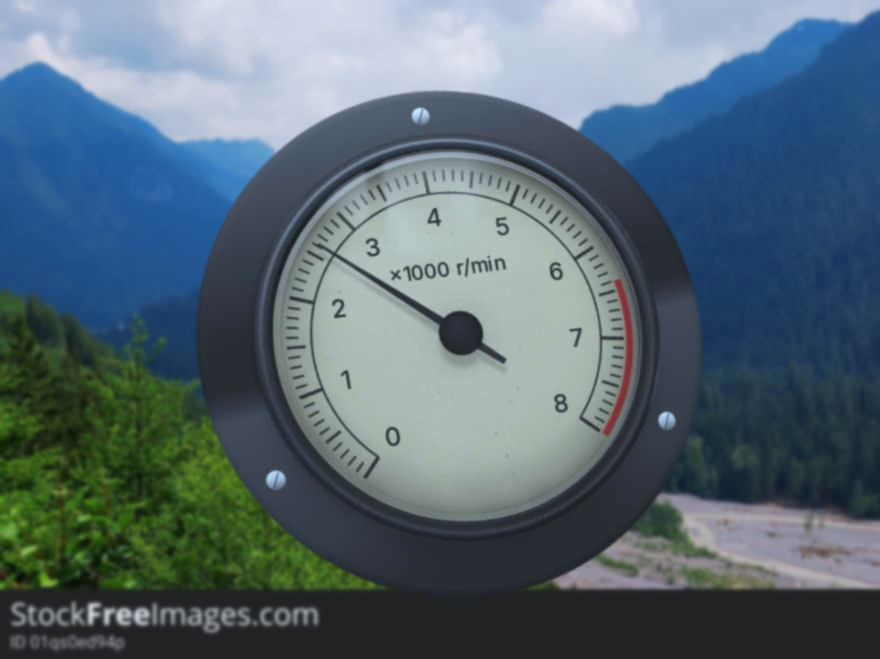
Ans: 2600 (rpm)
